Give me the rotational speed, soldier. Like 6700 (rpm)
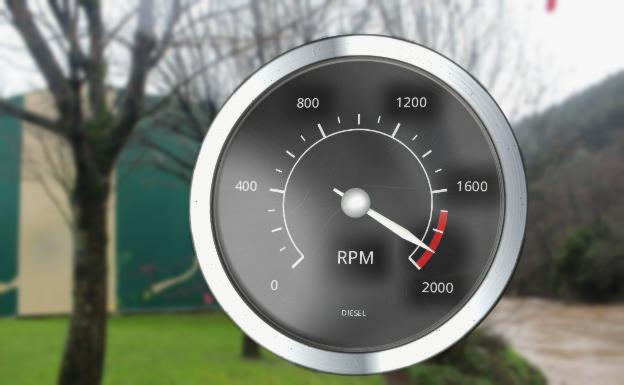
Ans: 1900 (rpm)
